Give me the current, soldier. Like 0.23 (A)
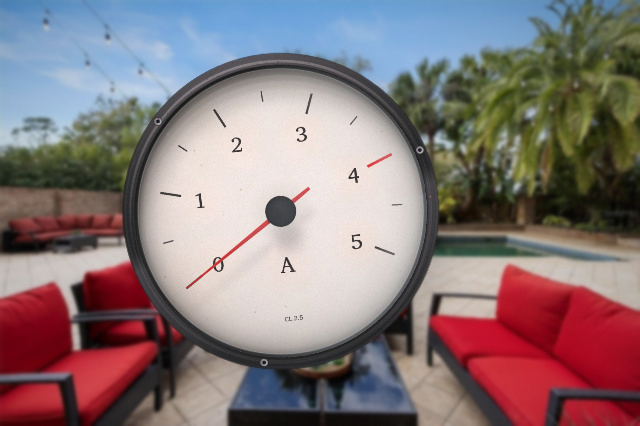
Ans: 0 (A)
